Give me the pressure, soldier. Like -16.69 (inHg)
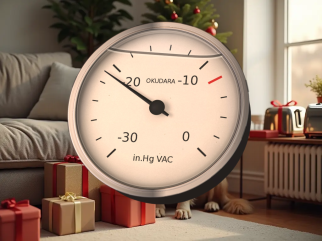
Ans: -21 (inHg)
